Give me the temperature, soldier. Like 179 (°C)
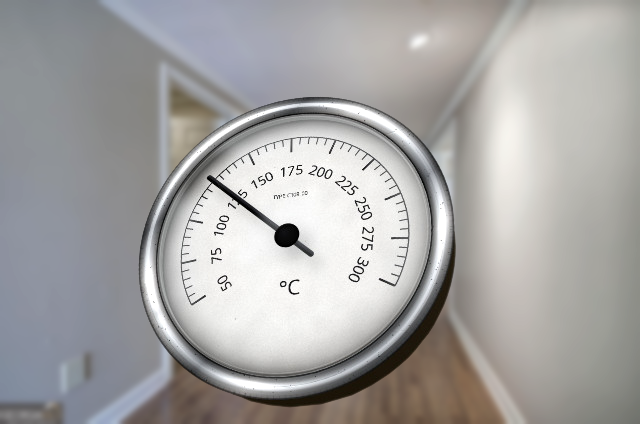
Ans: 125 (°C)
